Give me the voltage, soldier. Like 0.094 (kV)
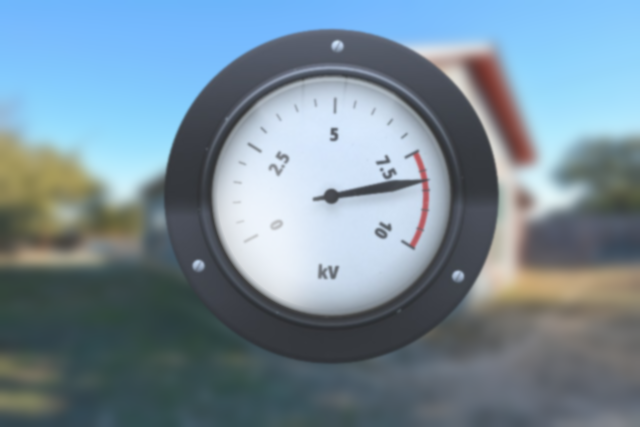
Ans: 8.25 (kV)
